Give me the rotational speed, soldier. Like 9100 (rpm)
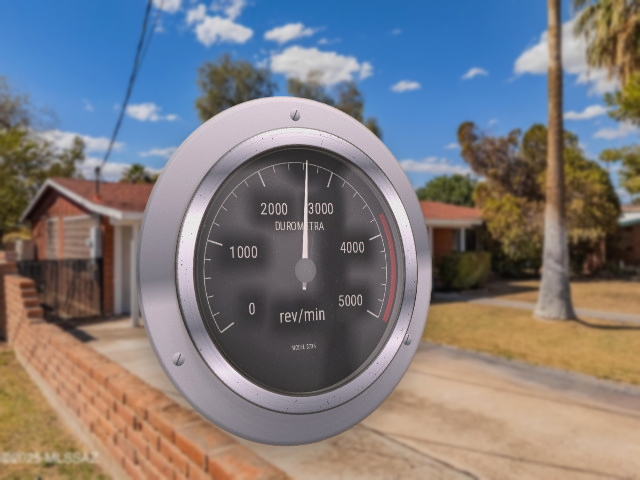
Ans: 2600 (rpm)
